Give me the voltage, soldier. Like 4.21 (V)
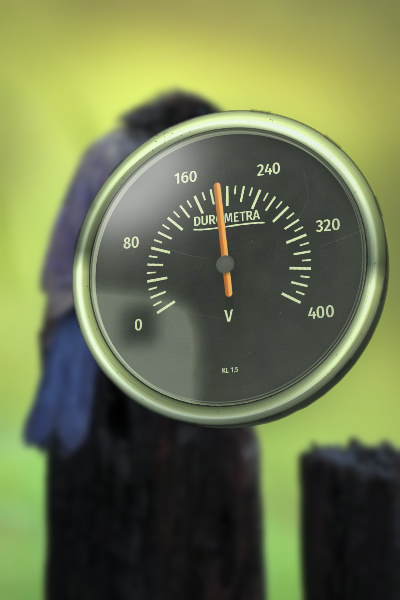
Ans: 190 (V)
